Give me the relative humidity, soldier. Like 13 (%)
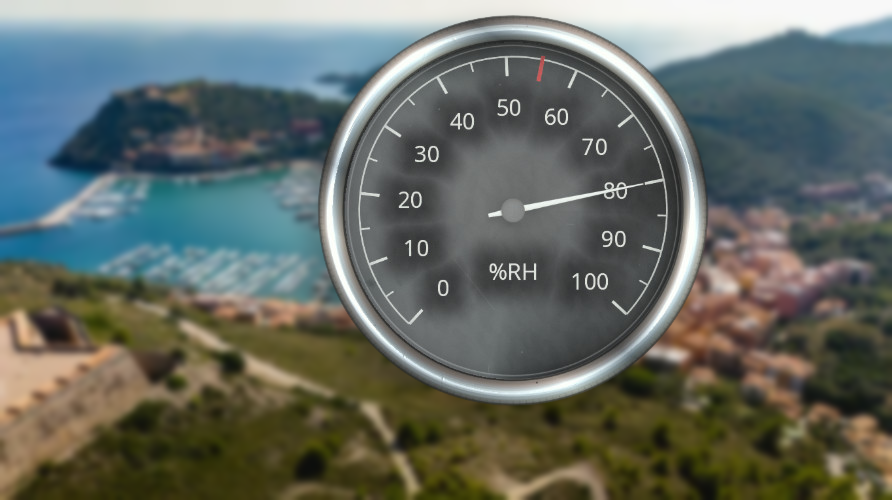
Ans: 80 (%)
